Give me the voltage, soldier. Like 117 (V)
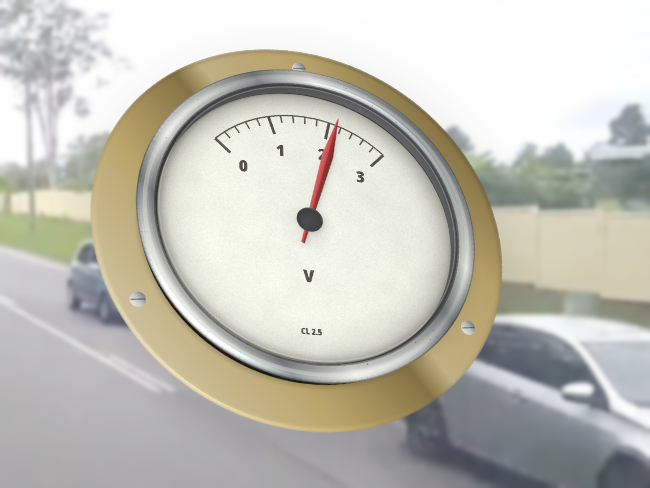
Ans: 2.1 (V)
